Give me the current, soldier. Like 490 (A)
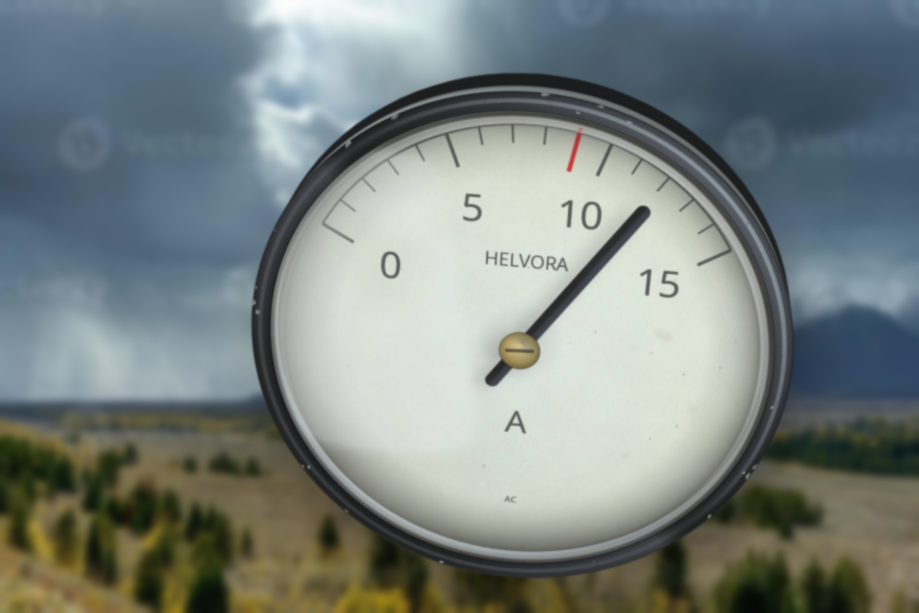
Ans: 12 (A)
